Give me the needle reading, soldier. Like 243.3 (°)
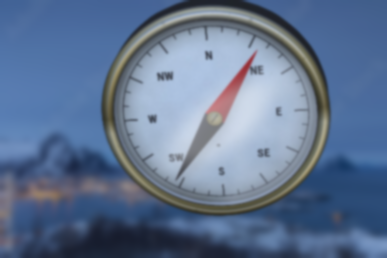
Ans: 35 (°)
